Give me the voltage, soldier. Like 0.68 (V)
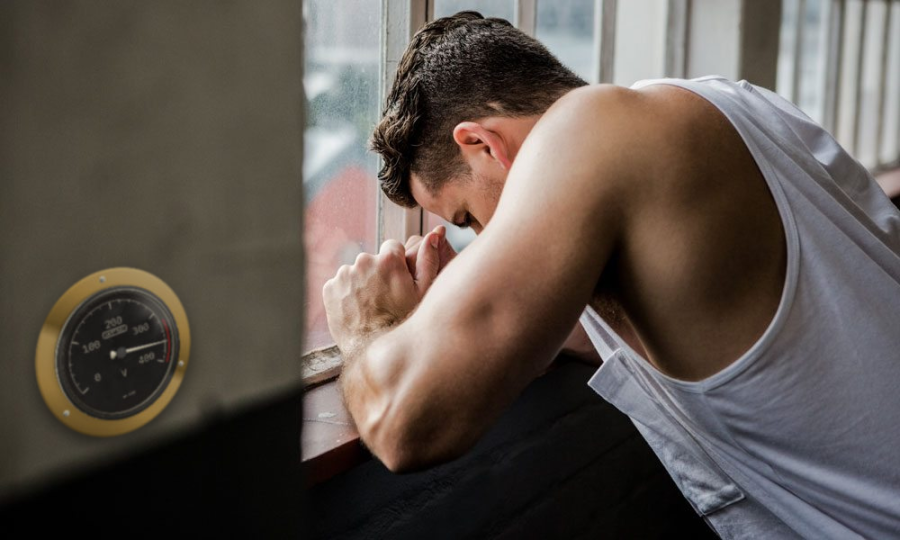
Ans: 360 (V)
